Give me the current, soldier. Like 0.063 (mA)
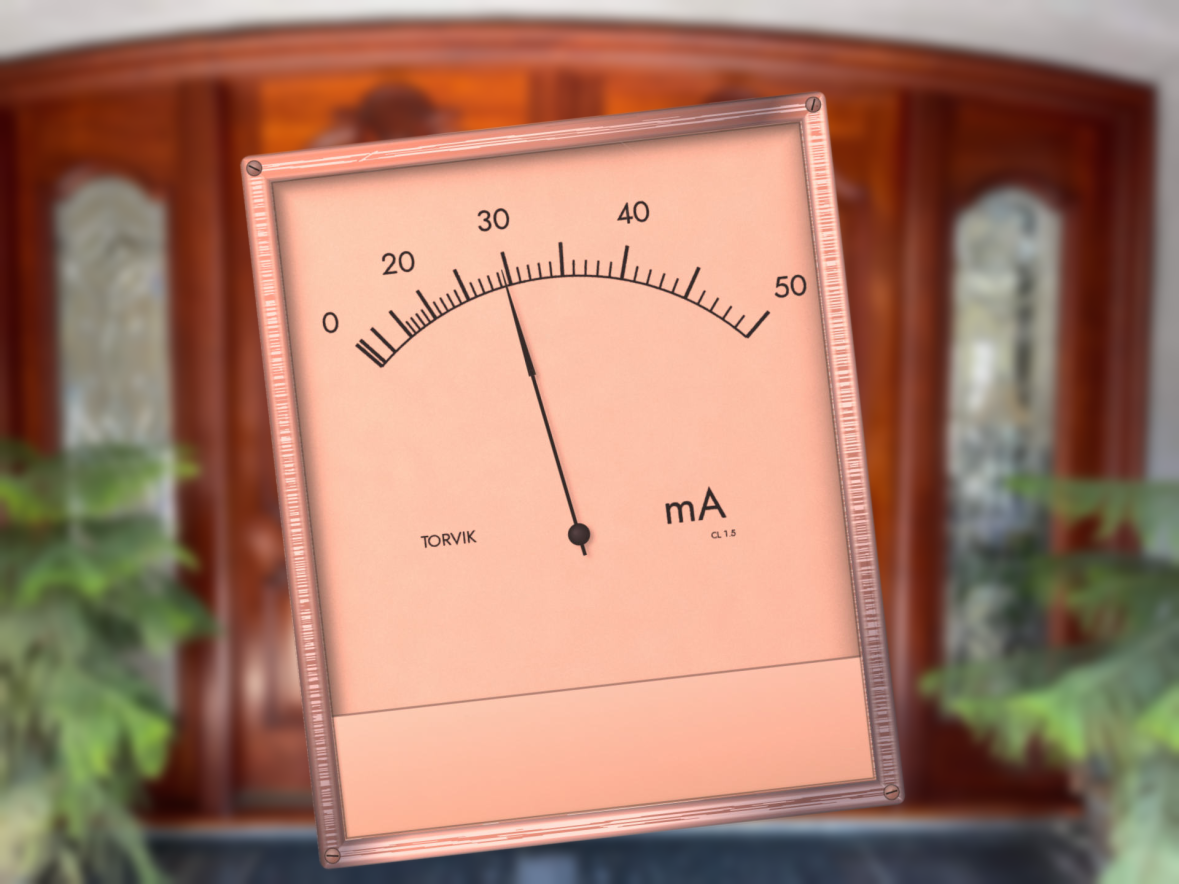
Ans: 29.5 (mA)
